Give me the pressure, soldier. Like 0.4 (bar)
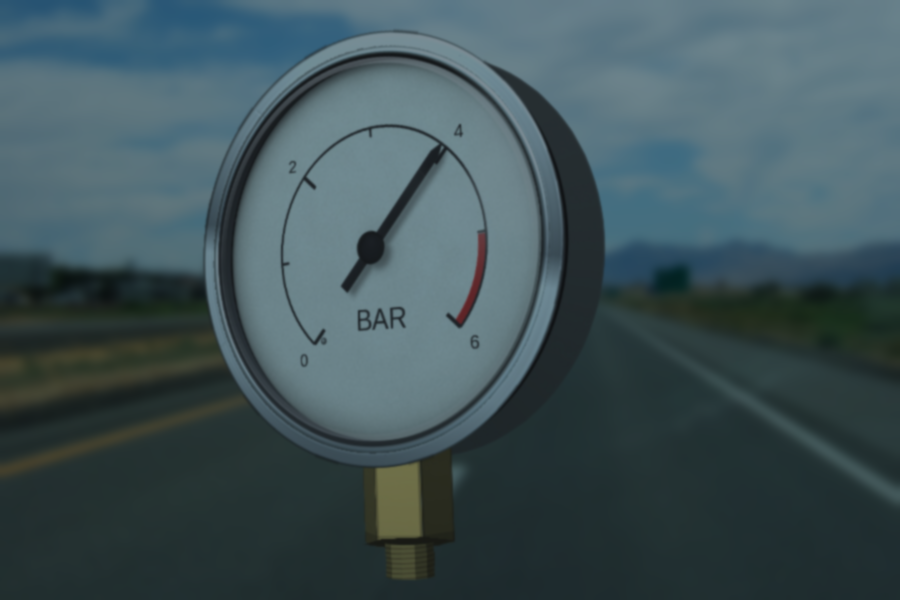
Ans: 4 (bar)
